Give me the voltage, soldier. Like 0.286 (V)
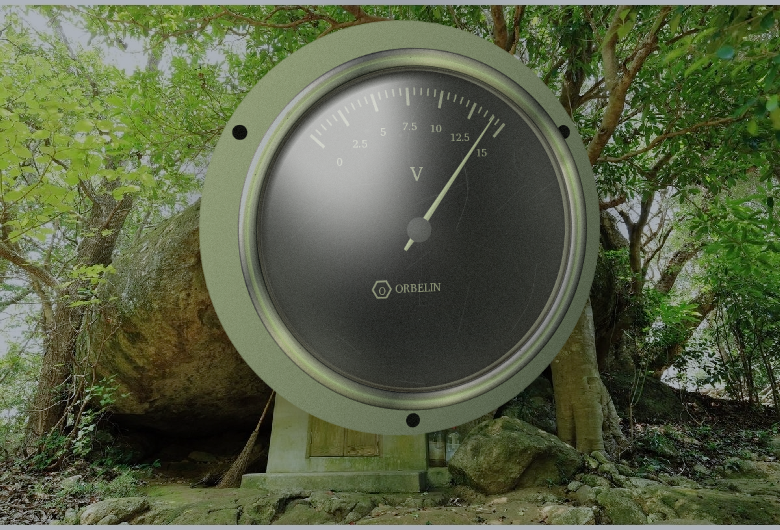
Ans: 14 (V)
